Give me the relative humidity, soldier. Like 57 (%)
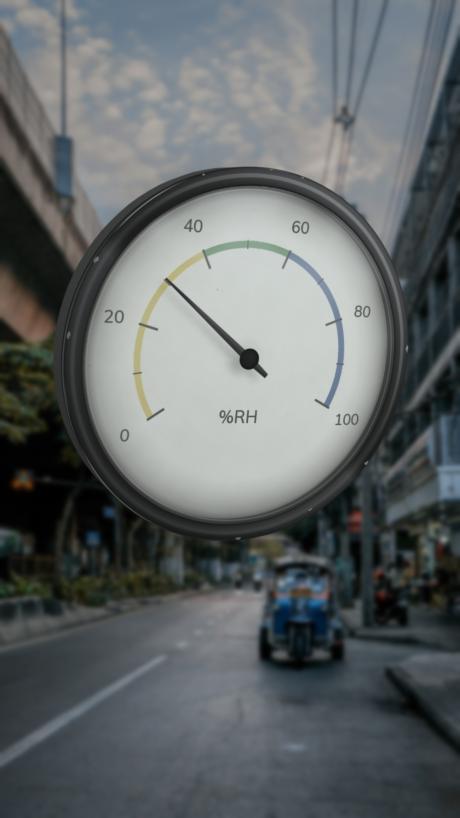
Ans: 30 (%)
